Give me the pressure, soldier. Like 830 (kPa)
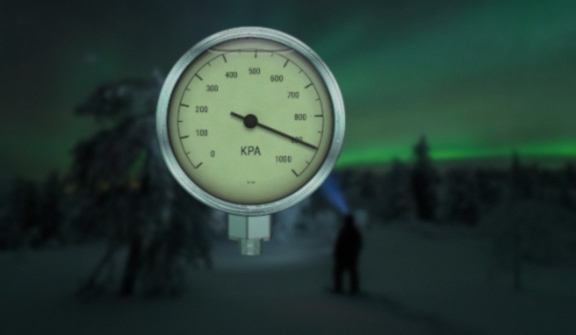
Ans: 900 (kPa)
